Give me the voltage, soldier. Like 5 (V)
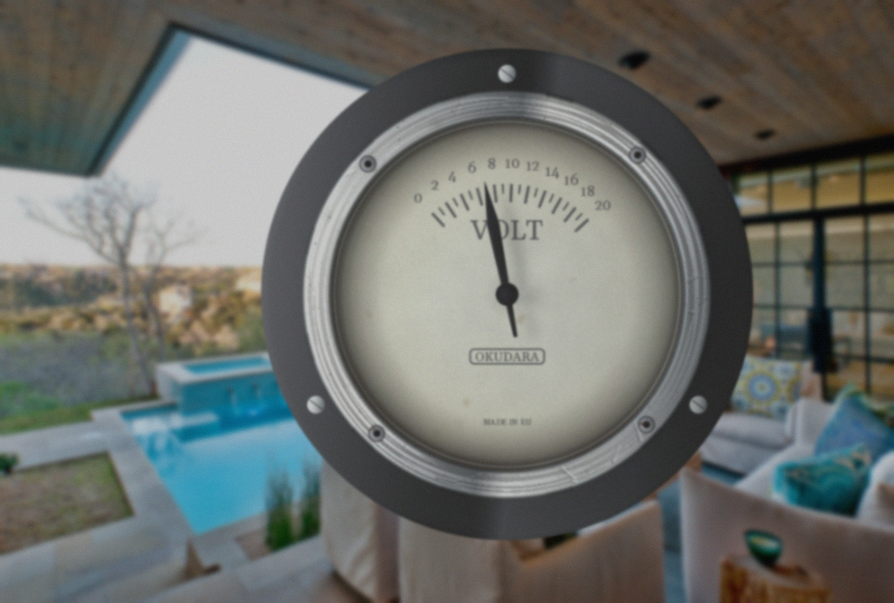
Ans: 7 (V)
